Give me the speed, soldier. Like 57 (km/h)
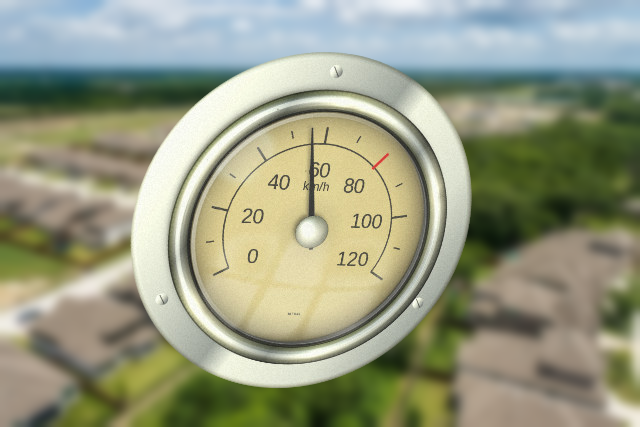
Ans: 55 (km/h)
